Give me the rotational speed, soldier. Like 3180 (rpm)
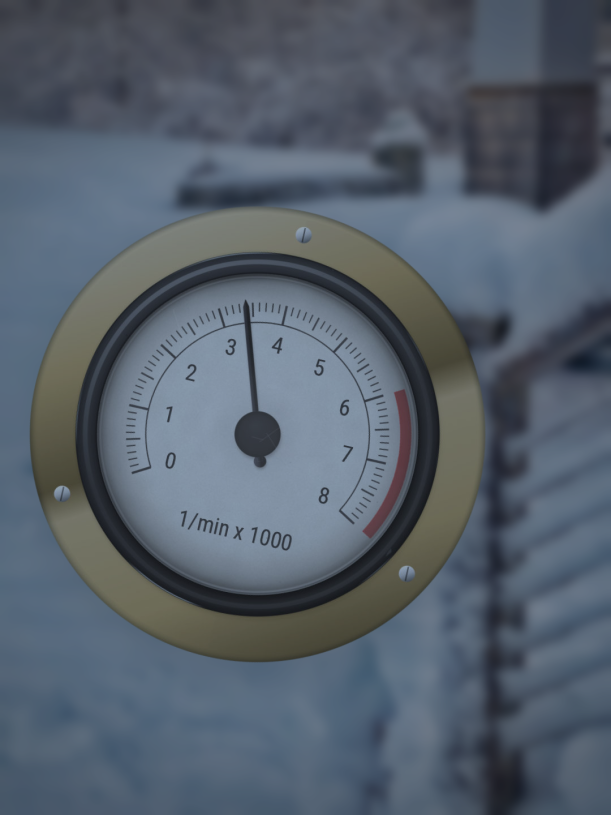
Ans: 3400 (rpm)
